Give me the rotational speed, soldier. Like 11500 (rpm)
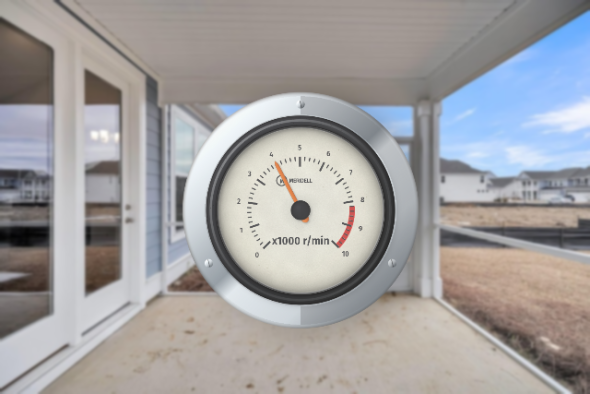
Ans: 4000 (rpm)
